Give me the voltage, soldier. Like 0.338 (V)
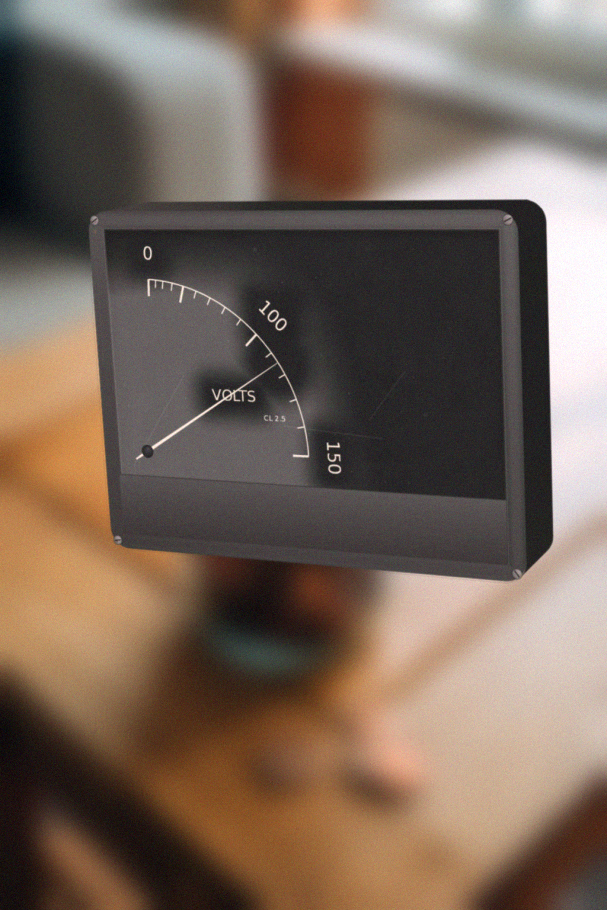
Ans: 115 (V)
